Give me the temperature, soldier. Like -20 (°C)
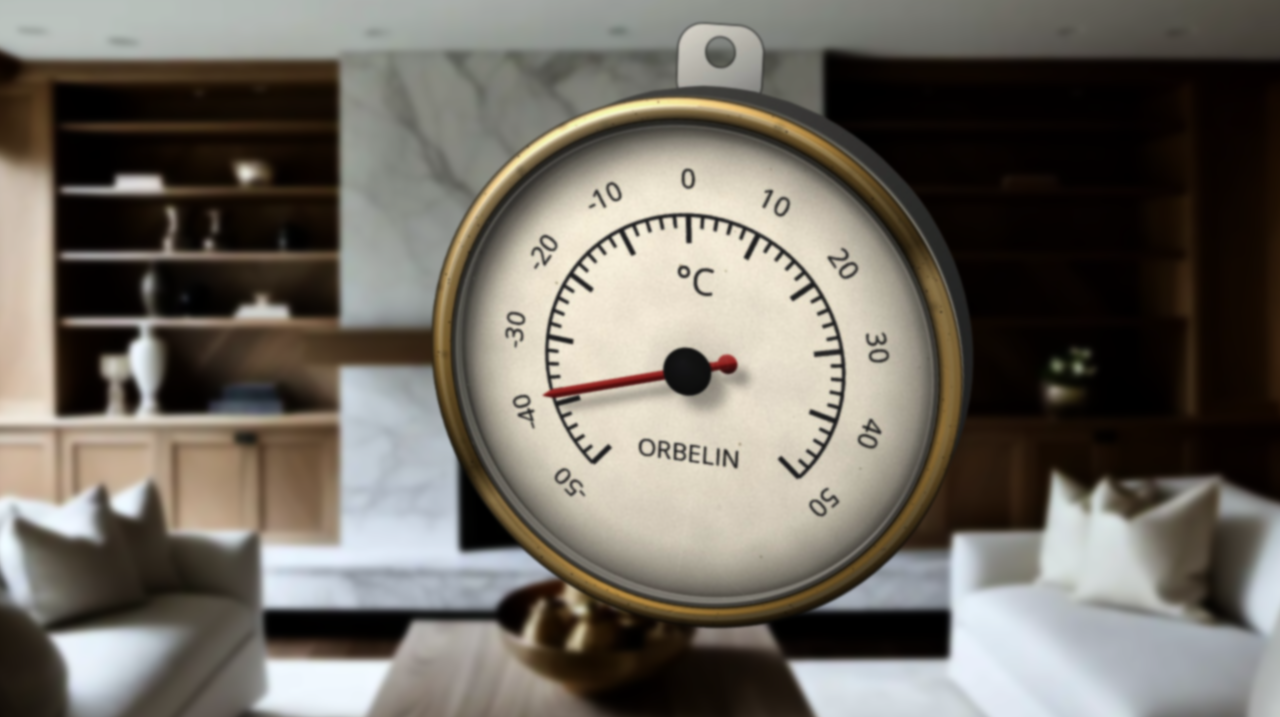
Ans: -38 (°C)
